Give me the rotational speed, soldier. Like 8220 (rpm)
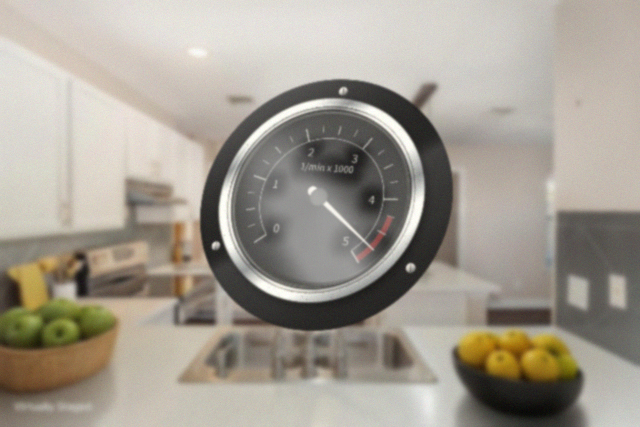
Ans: 4750 (rpm)
